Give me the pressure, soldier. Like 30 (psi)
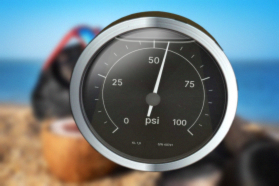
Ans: 55 (psi)
